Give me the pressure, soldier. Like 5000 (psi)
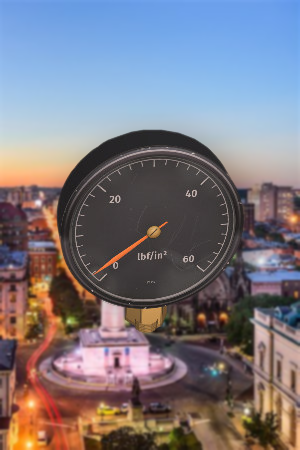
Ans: 2 (psi)
